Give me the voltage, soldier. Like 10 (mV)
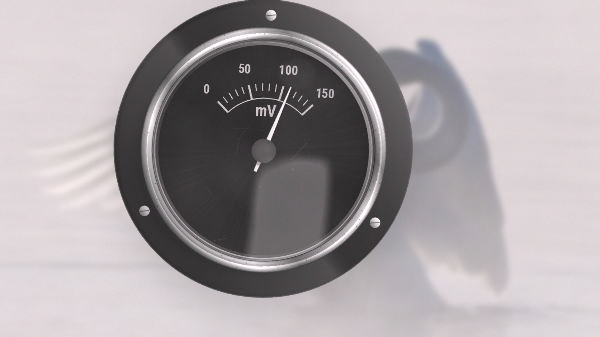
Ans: 110 (mV)
